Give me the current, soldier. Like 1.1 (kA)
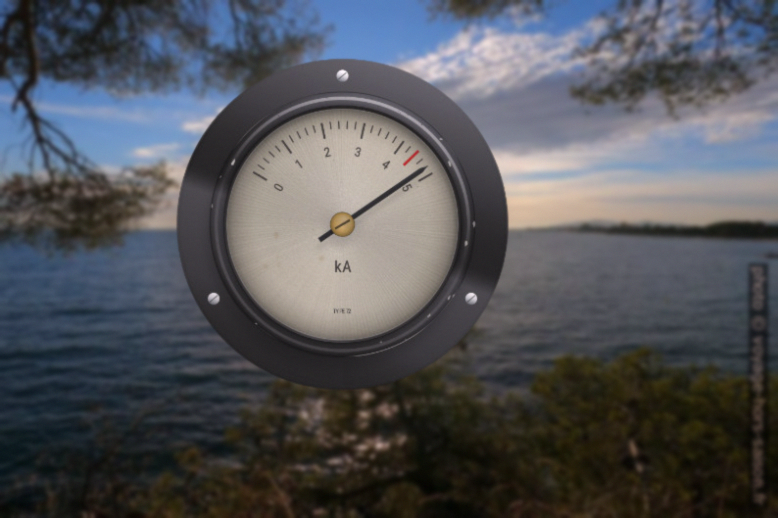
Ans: 4.8 (kA)
